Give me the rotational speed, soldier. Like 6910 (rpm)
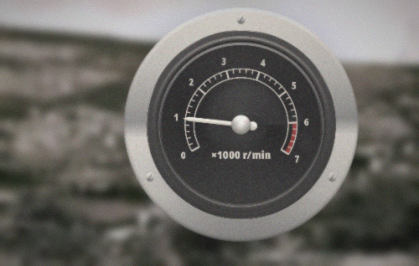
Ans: 1000 (rpm)
